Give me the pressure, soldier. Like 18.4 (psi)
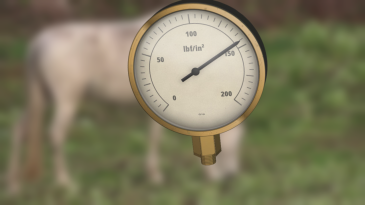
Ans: 145 (psi)
